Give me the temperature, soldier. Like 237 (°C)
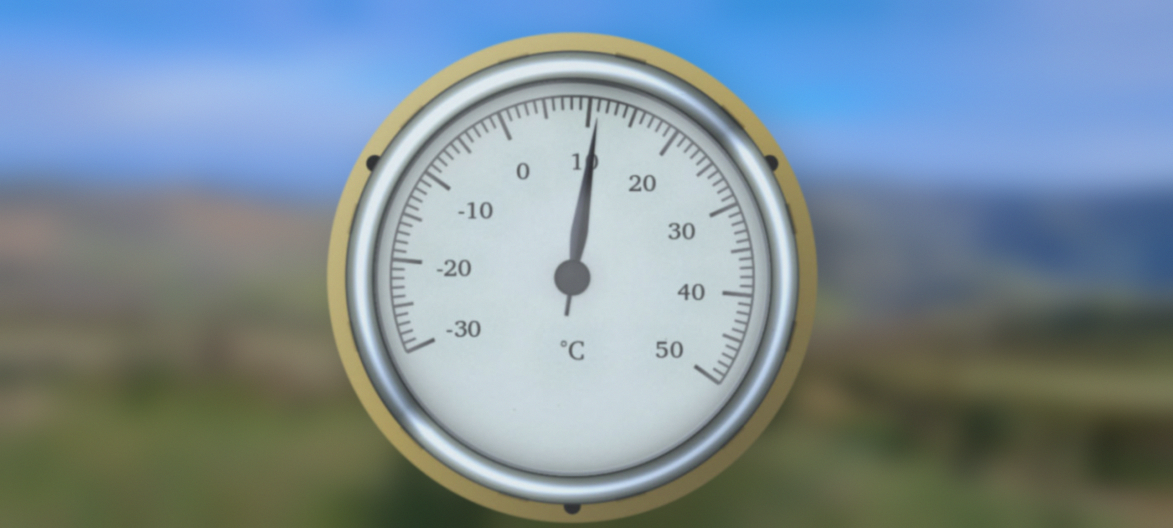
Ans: 11 (°C)
